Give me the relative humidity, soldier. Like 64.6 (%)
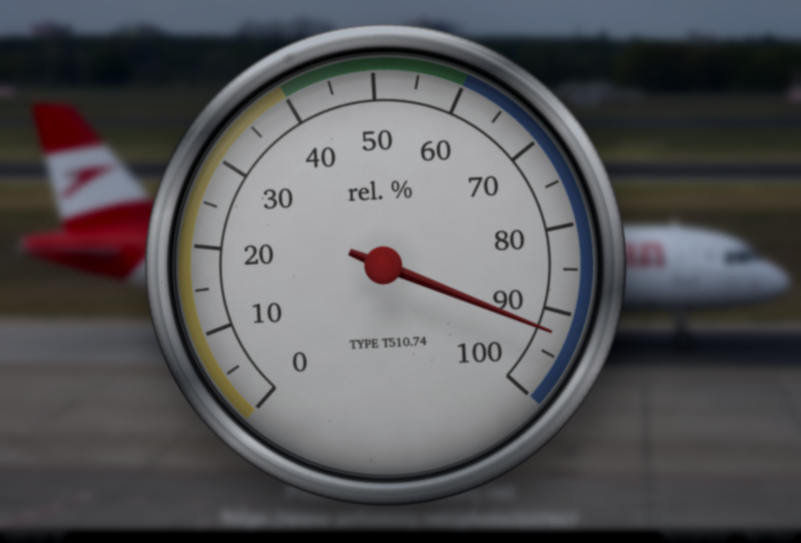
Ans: 92.5 (%)
